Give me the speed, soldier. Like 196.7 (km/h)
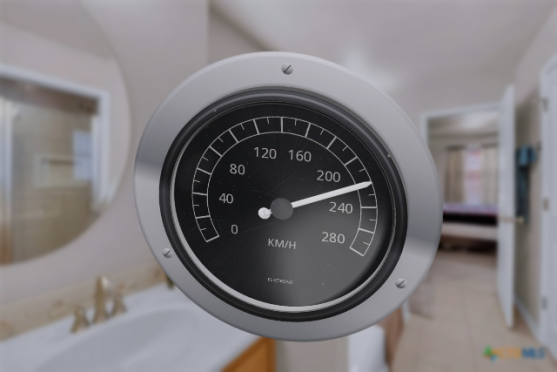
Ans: 220 (km/h)
